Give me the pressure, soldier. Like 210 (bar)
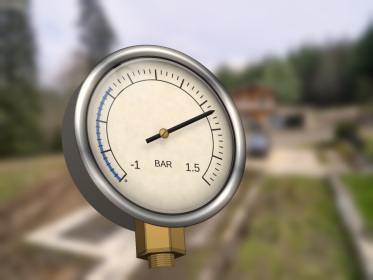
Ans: 0.85 (bar)
